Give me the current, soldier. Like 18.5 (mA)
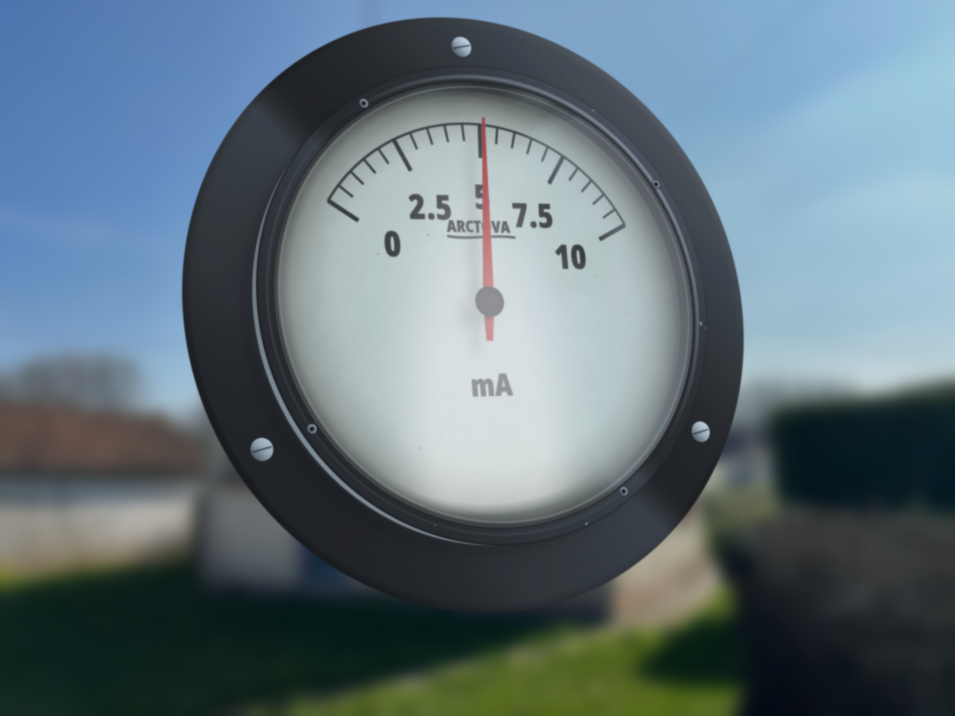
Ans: 5 (mA)
